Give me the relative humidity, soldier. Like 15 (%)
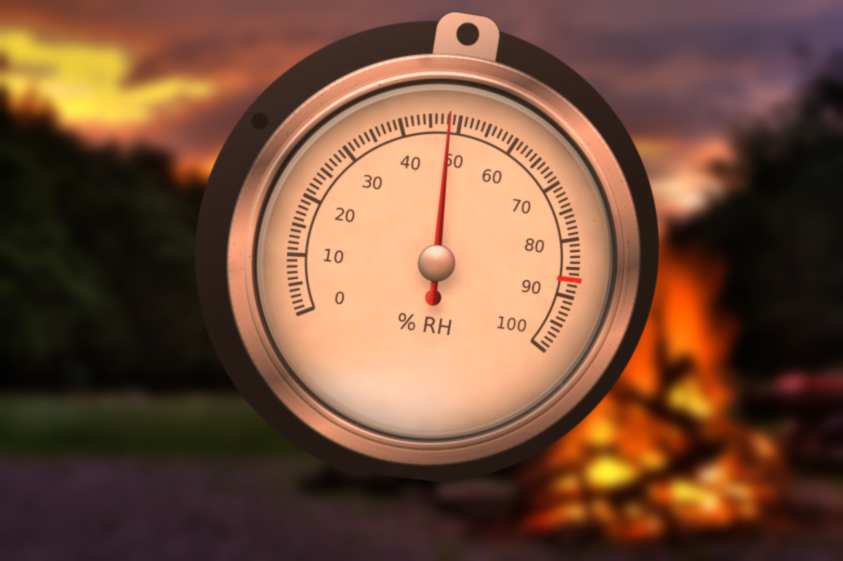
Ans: 48 (%)
